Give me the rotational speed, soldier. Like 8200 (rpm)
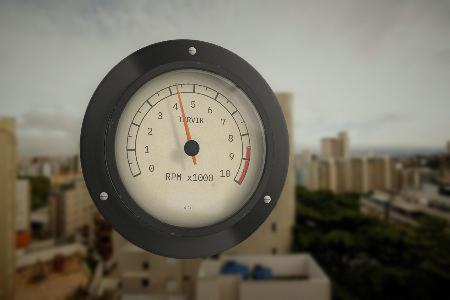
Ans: 4250 (rpm)
